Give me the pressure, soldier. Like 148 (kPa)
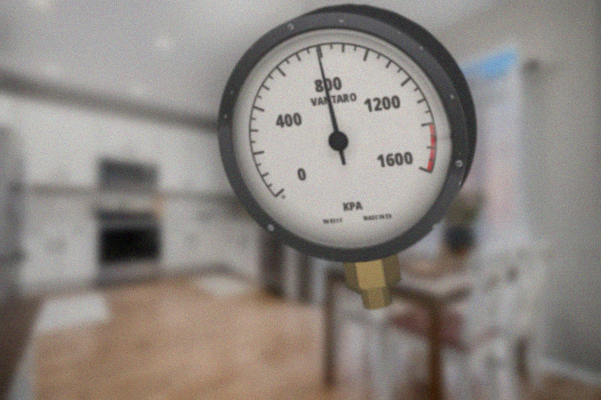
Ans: 800 (kPa)
